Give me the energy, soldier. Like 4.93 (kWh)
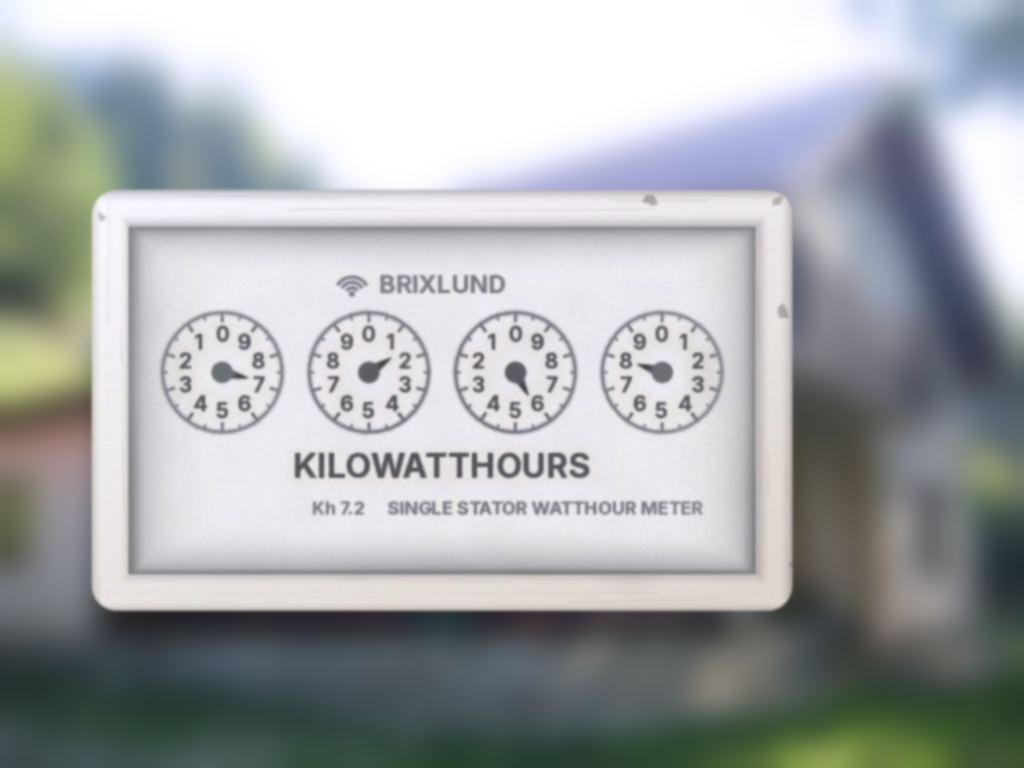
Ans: 7158 (kWh)
